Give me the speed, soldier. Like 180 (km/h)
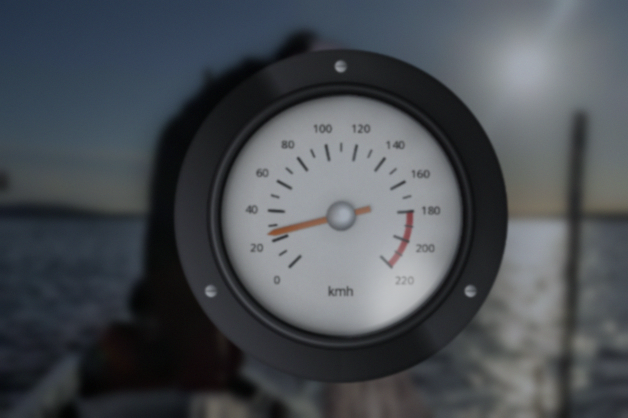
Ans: 25 (km/h)
